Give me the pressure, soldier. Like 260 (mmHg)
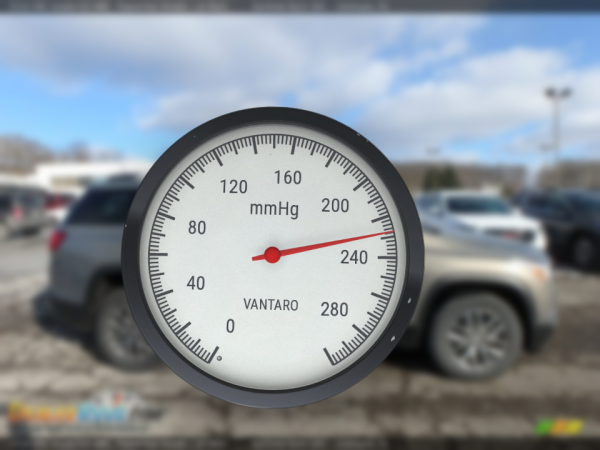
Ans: 228 (mmHg)
